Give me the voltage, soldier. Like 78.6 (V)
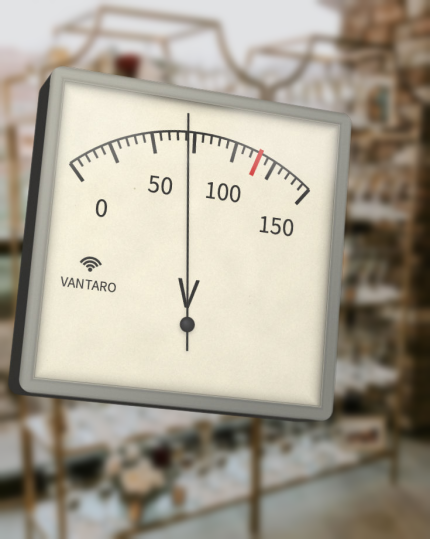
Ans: 70 (V)
